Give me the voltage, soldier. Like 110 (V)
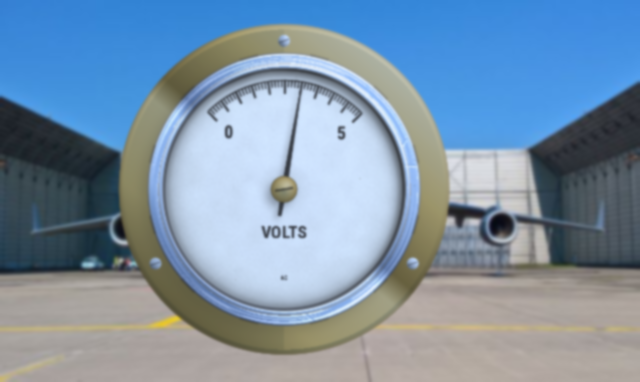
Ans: 3 (V)
